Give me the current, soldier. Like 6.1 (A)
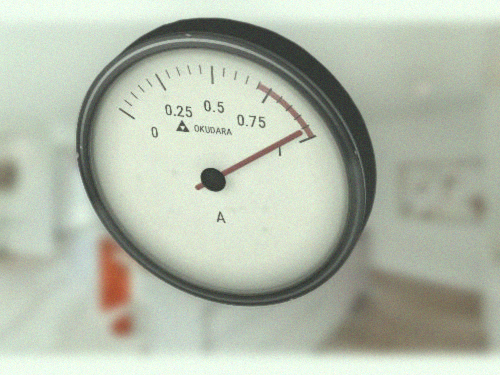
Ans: 0.95 (A)
